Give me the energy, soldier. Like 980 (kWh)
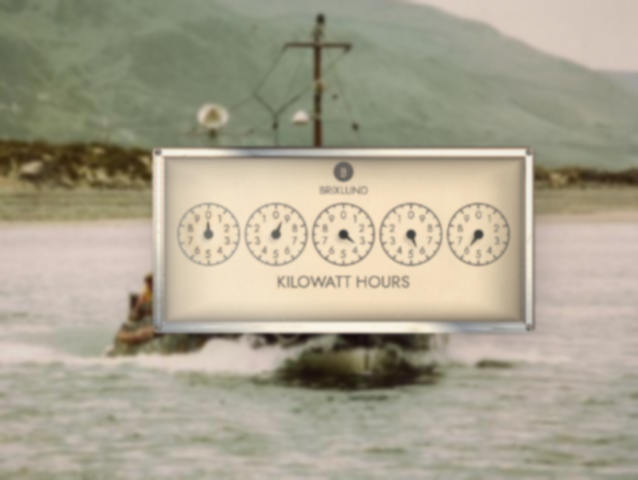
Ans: 99356 (kWh)
